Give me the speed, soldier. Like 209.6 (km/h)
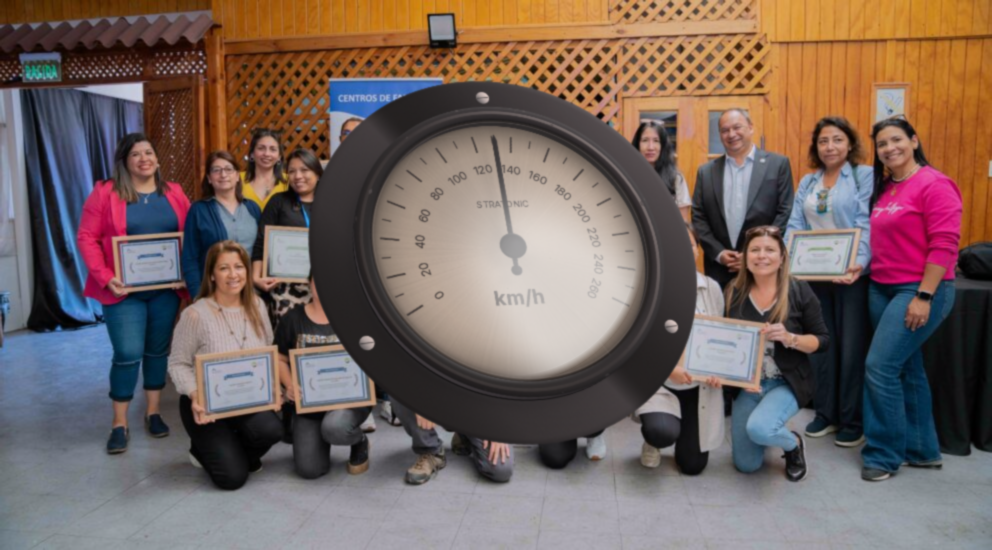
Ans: 130 (km/h)
